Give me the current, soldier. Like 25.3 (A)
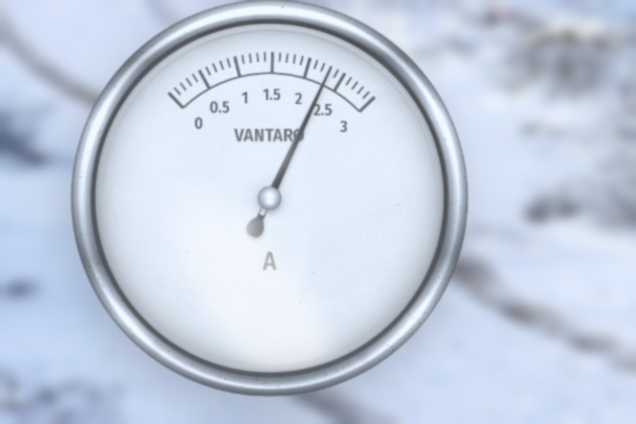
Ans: 2.3 (A)
